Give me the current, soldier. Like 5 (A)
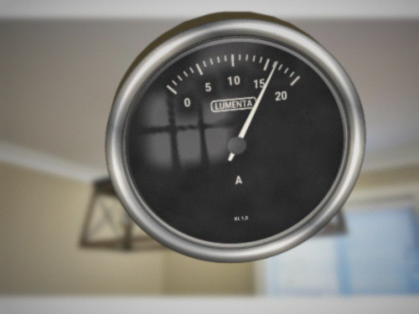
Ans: 16 (A)
